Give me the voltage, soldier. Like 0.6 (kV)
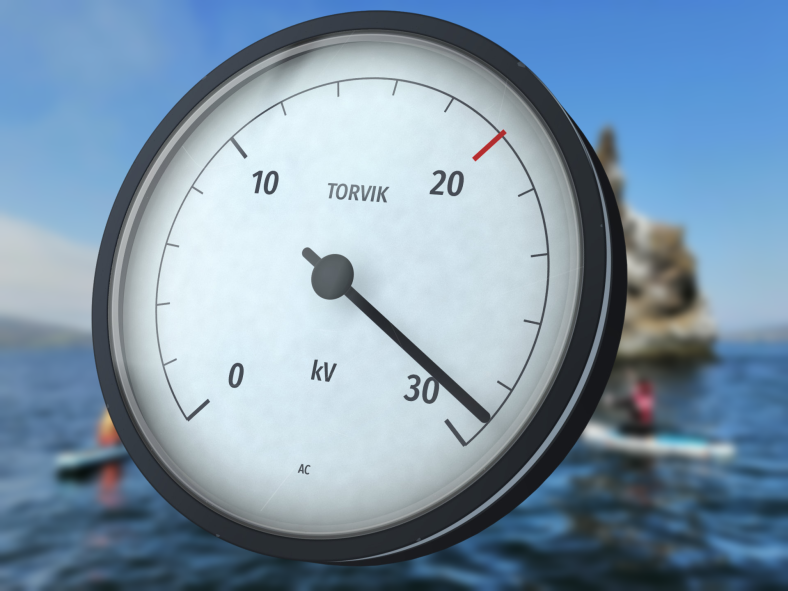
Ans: 29 (kV)
